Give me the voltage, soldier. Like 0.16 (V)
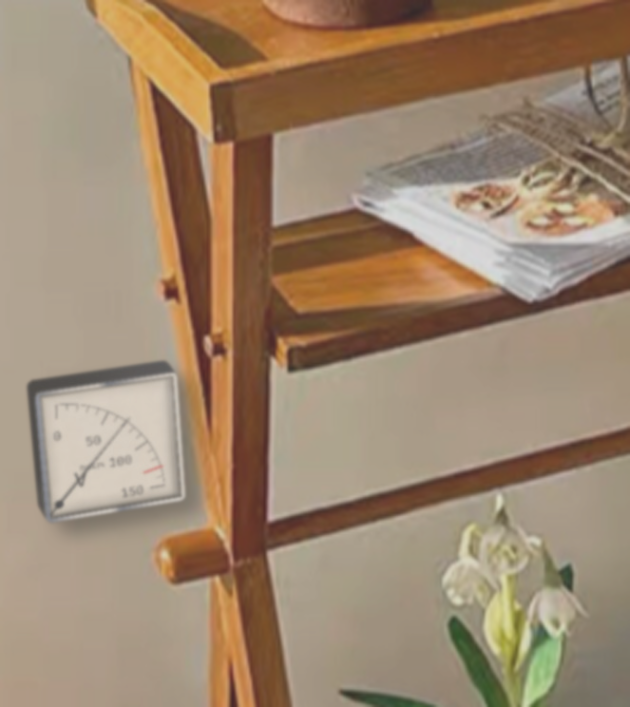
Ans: 70 (V)
